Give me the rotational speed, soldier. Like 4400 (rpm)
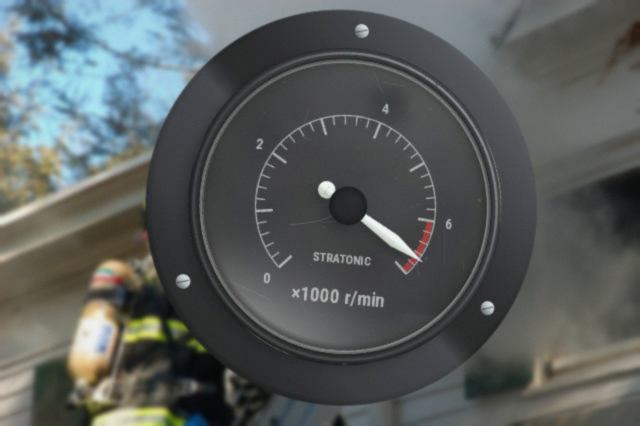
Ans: 6700 (rpm)
